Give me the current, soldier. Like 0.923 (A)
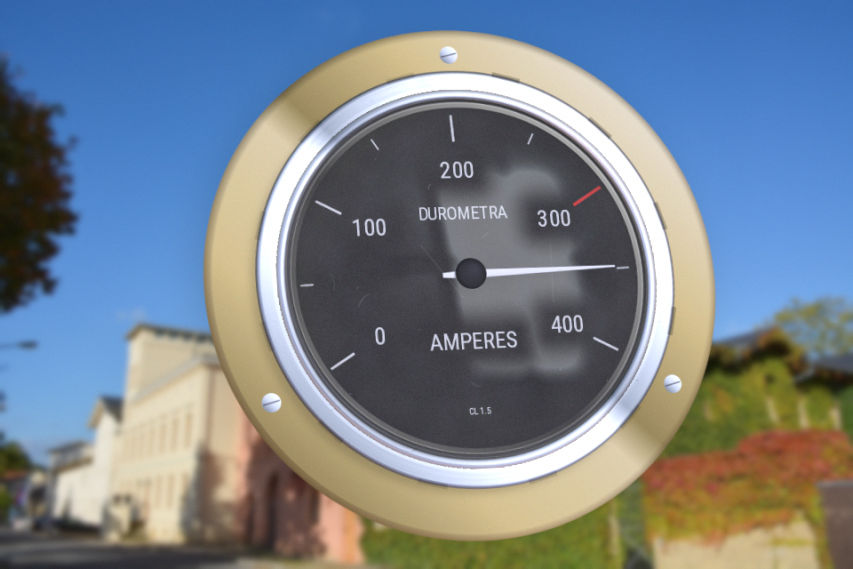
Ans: 350 (A)
